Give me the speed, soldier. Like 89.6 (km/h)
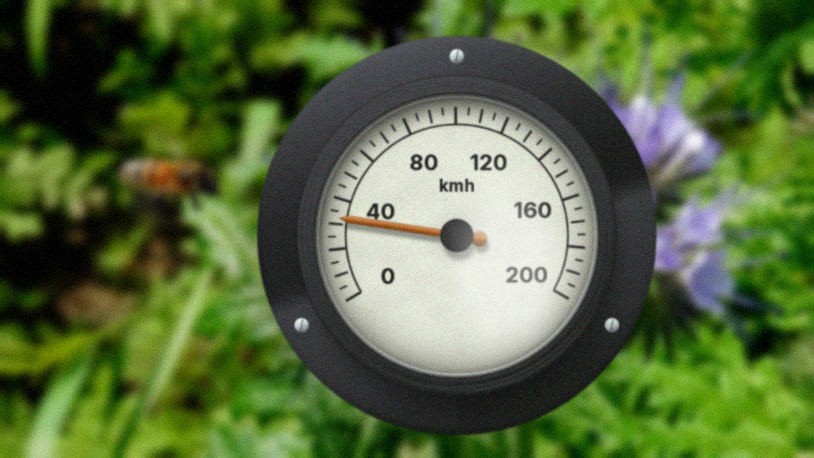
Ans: 32.5 (km/h)
